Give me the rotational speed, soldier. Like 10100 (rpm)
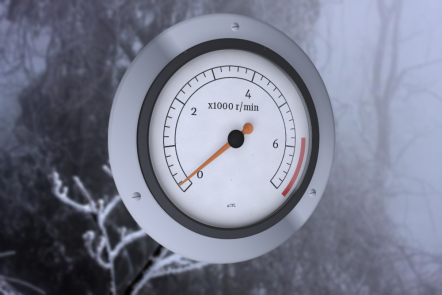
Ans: 200 (rpm)
